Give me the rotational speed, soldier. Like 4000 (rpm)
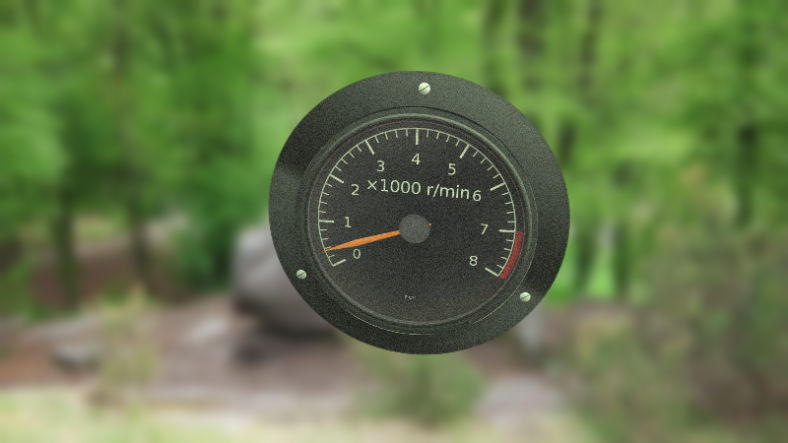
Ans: 400 (rpm)
